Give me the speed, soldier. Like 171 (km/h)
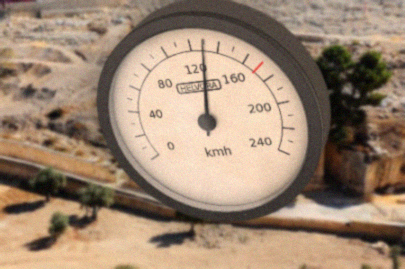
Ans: 130 (km/h)
